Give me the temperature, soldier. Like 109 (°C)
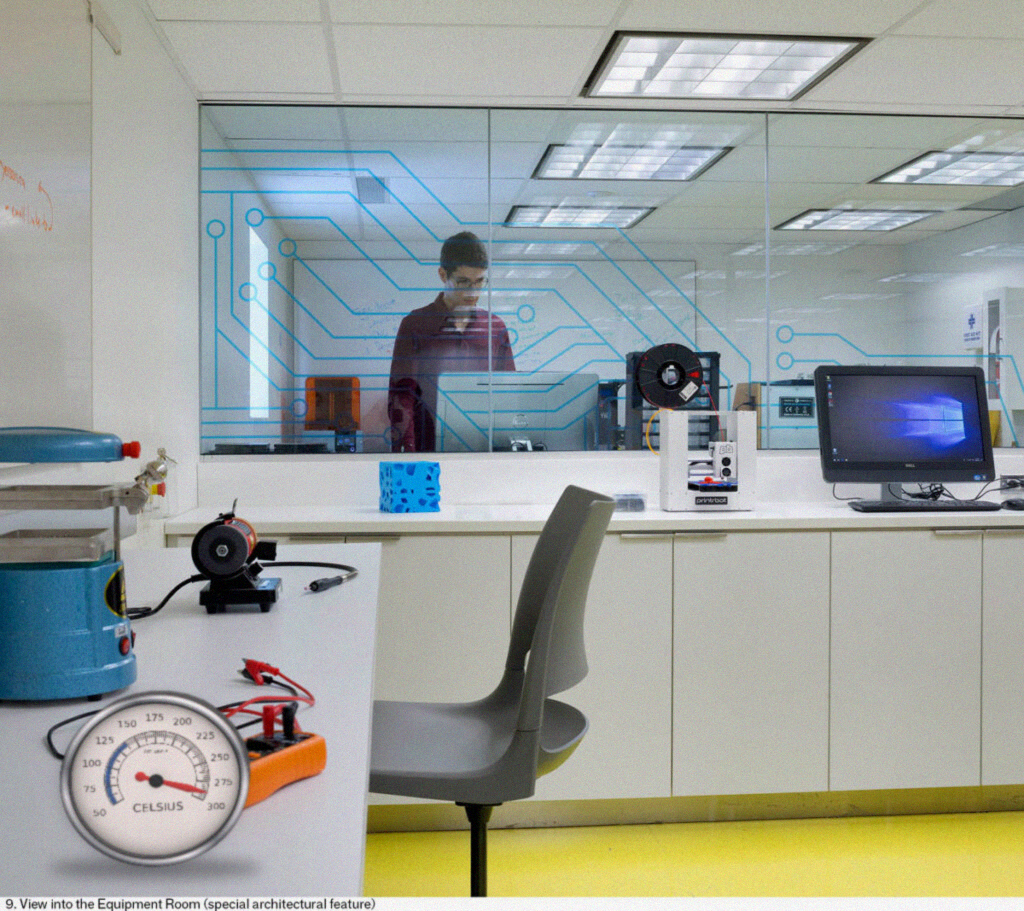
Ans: 287.5 (°C)
